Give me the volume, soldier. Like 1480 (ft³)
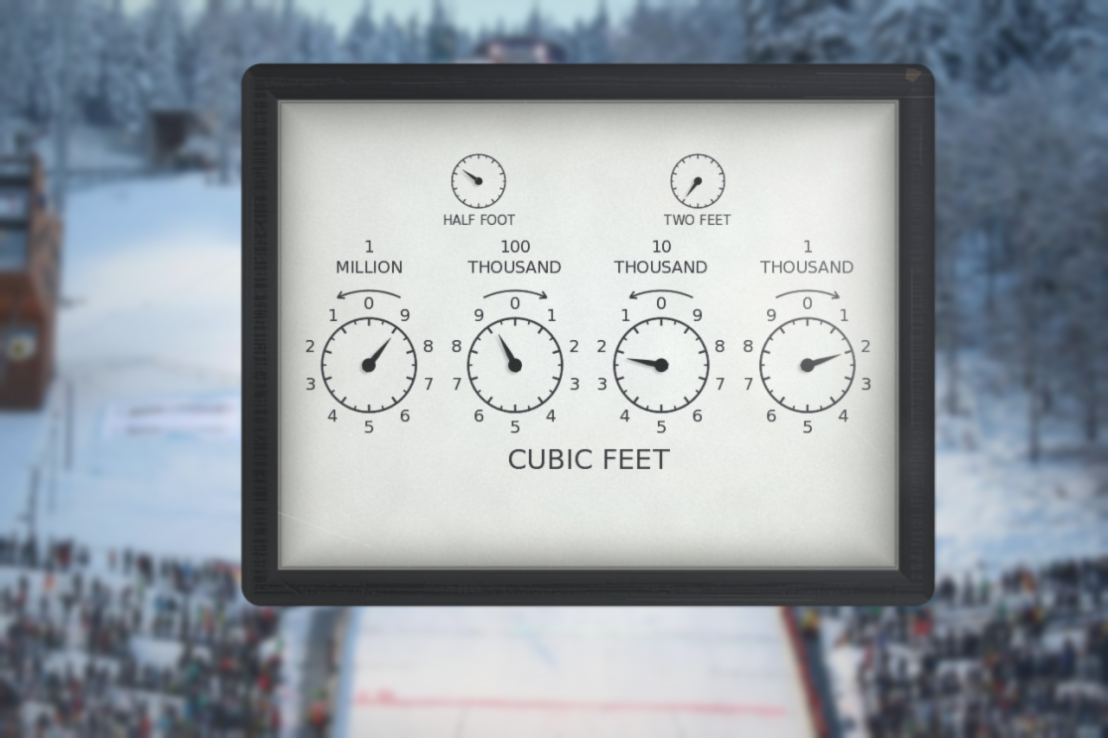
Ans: 892200 (ft³)
